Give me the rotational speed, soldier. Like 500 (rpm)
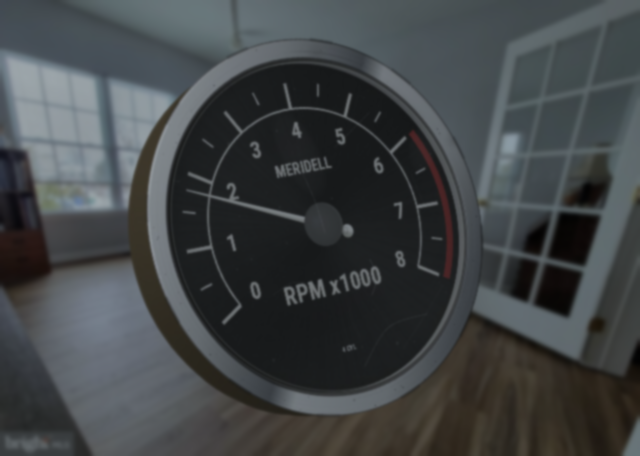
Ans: 1750 (rpm)
